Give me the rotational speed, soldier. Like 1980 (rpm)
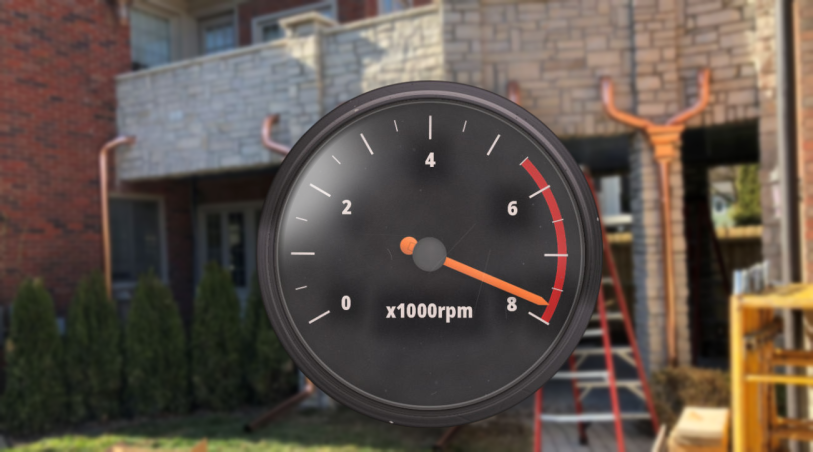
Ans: 7750 (rpm)
